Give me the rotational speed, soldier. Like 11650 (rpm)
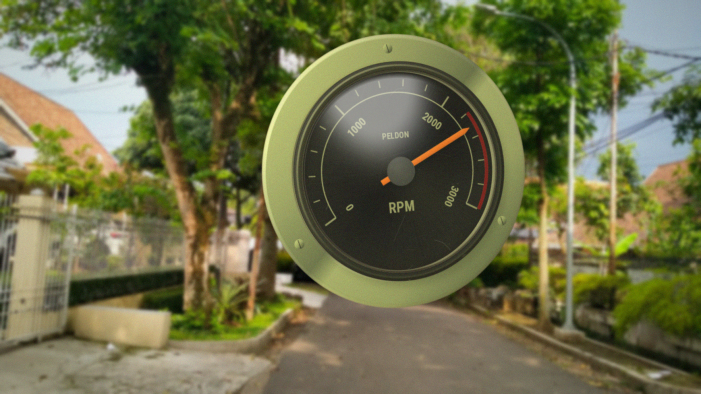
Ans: 2300 (rpm)
